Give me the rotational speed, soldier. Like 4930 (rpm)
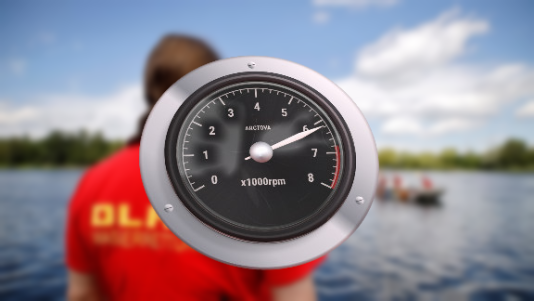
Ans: 6200 (rpm)
